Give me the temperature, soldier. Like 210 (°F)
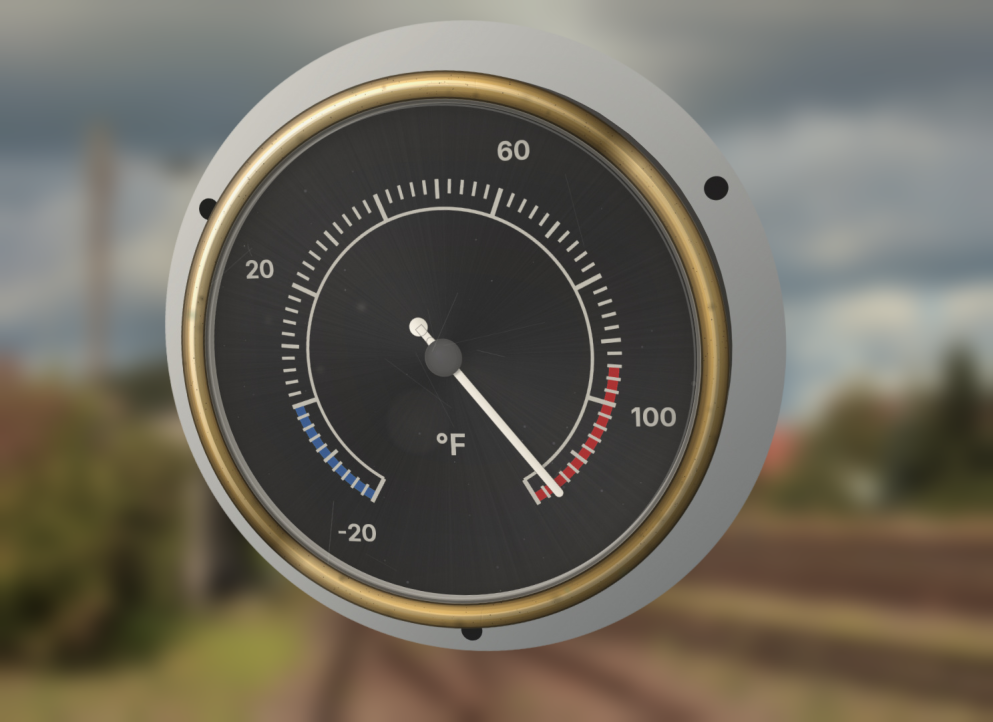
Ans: 116 (°F)
